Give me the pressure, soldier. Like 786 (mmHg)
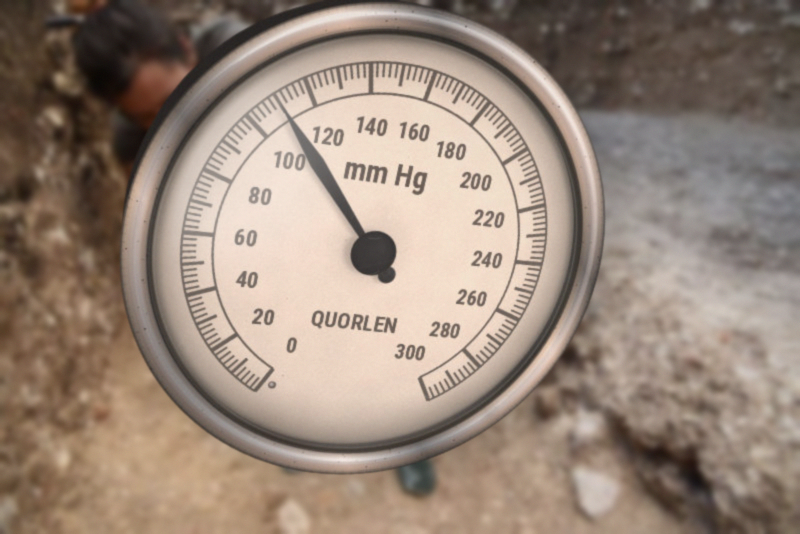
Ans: 110 (mmHg)
